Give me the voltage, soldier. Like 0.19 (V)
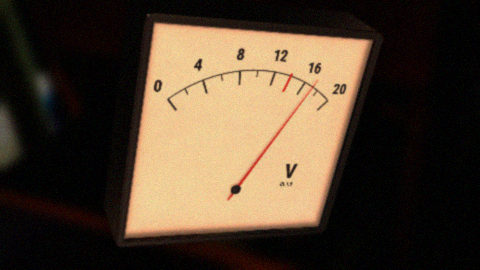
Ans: 17 (V)
